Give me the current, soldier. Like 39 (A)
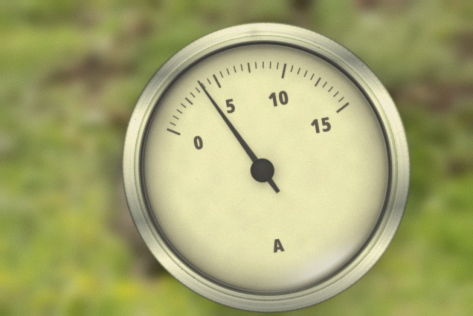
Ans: 4 (A)
